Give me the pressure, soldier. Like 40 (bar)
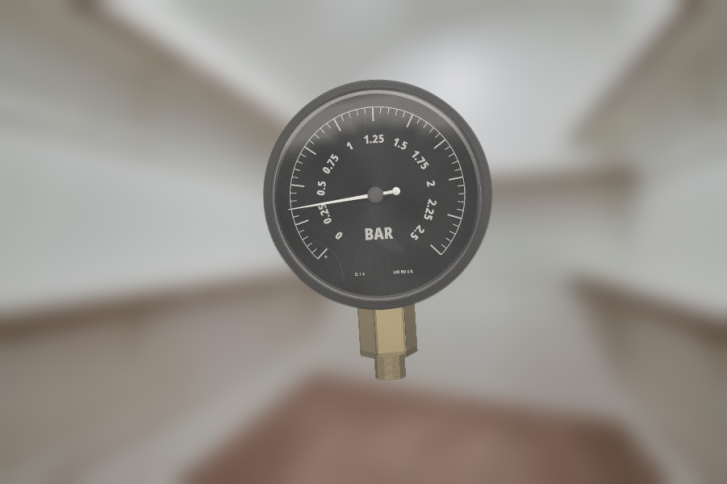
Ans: 0.35 (bar)
